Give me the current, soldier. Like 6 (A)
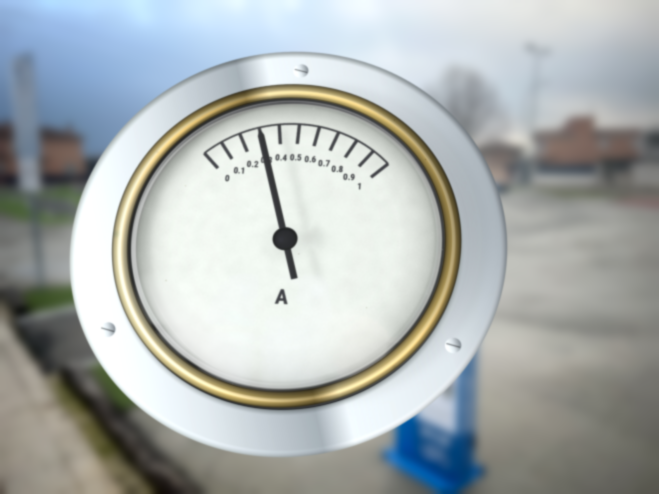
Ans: 0.3 (A)
